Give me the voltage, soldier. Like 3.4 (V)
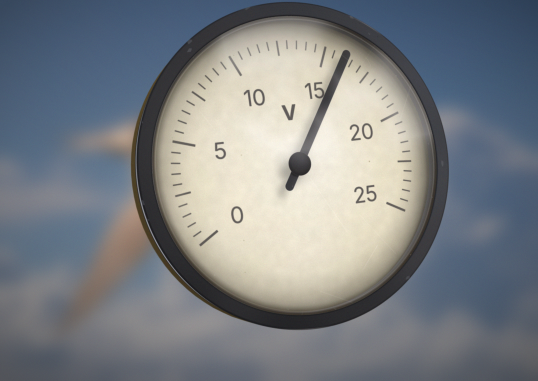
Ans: 16 (V)
